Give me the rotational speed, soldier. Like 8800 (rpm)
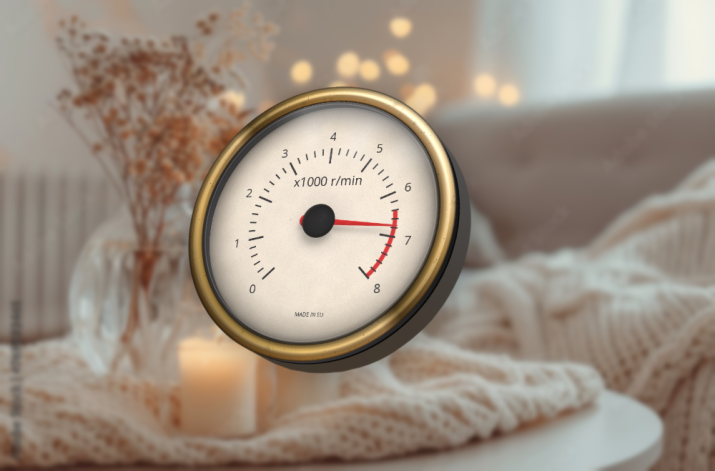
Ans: 6800 (rpm)
